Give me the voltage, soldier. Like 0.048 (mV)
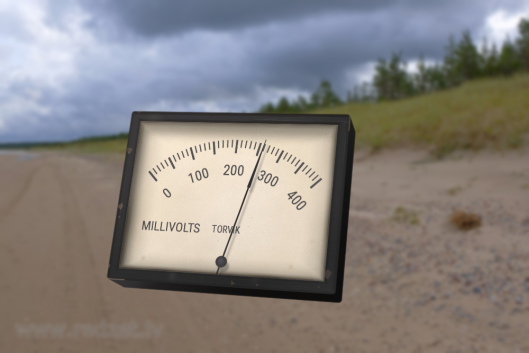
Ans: 260 (mV)
